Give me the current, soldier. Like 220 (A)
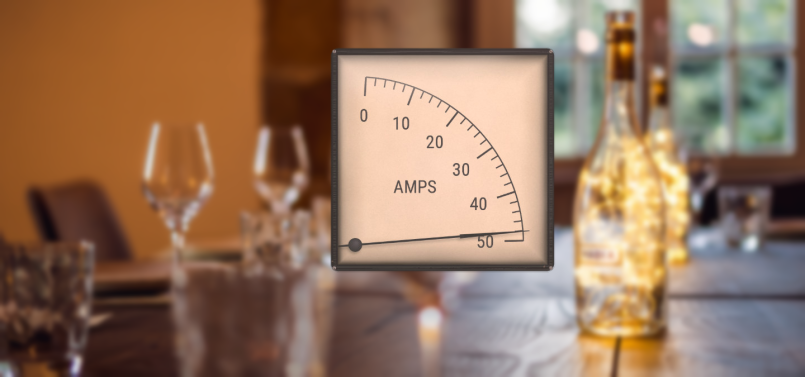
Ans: 48 (A)
